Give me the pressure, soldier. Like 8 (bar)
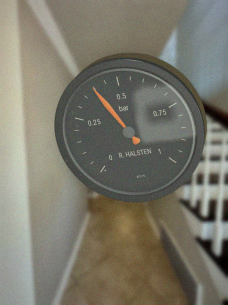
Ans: 0.4 (bar)
